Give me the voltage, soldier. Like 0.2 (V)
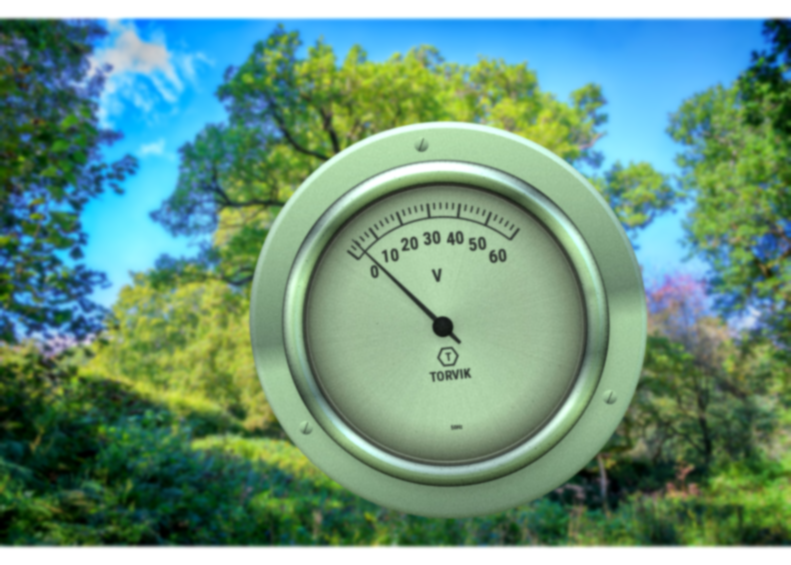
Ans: 4 (V)
